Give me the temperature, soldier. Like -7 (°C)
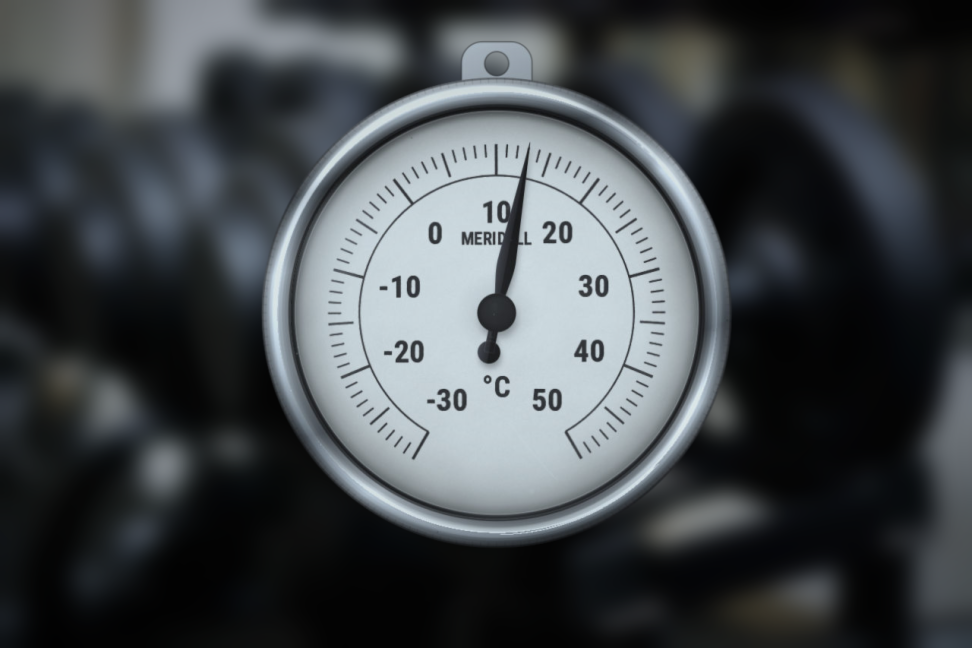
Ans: 13 (°C)
